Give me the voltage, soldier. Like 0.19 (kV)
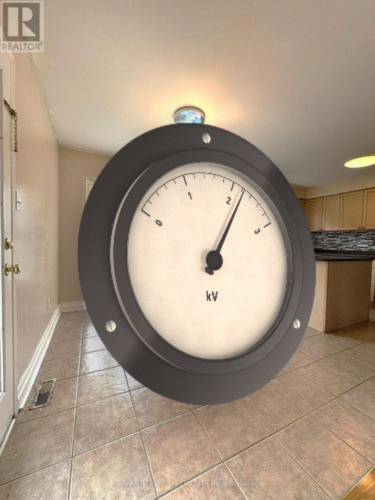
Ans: 2.2 (kV)
